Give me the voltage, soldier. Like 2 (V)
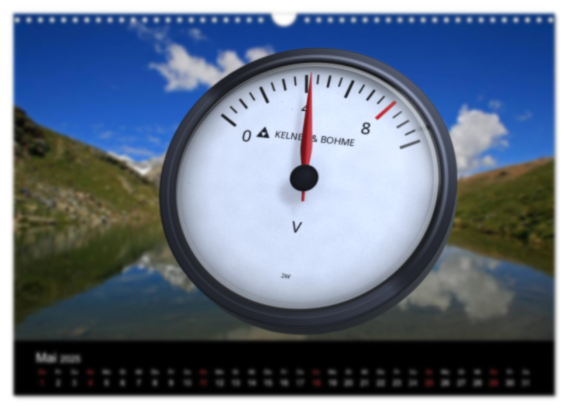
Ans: 4.25 (V)
